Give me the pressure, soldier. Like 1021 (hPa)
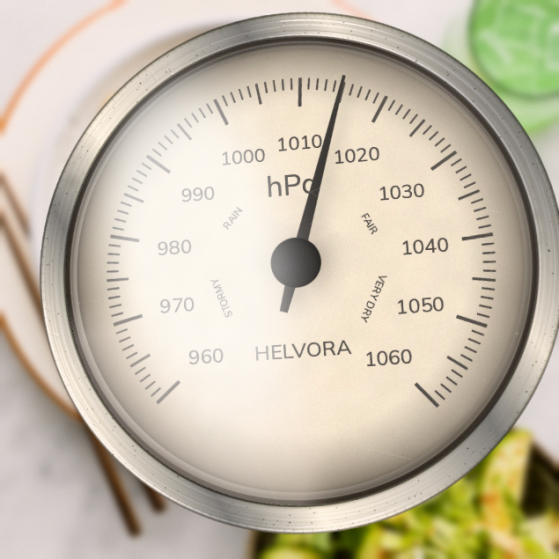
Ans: 1015 (hPa)
